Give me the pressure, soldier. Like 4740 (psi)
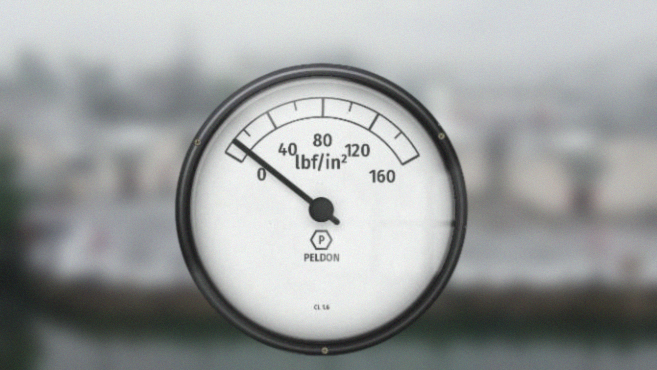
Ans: 10 (psi)
